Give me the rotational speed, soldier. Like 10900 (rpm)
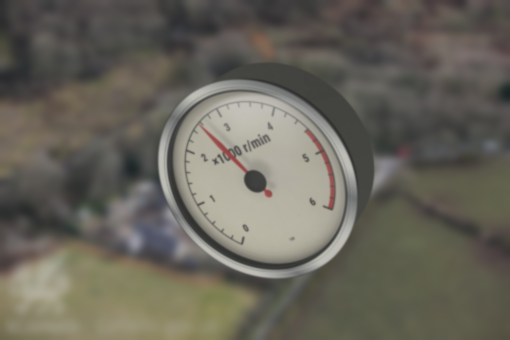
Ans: 2600 (rpm)
